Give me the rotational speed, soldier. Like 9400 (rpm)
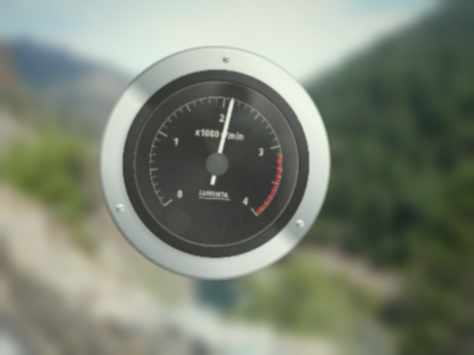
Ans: 2100 (rpm)
